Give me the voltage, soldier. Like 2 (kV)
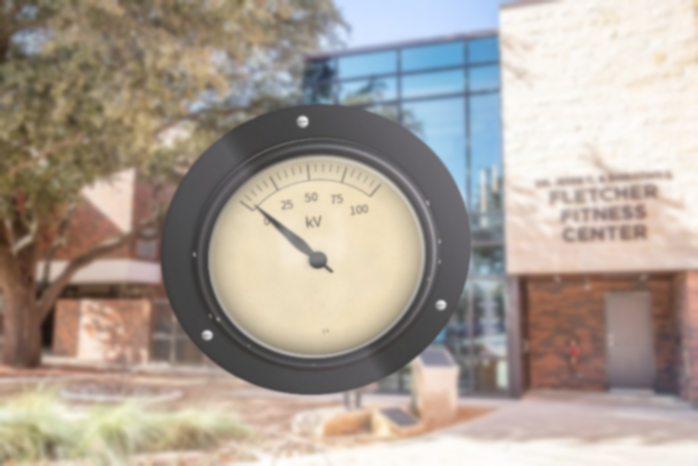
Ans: 5 (kV)
